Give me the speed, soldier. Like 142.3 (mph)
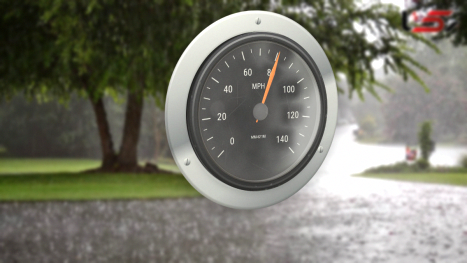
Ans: 80 (mph)
